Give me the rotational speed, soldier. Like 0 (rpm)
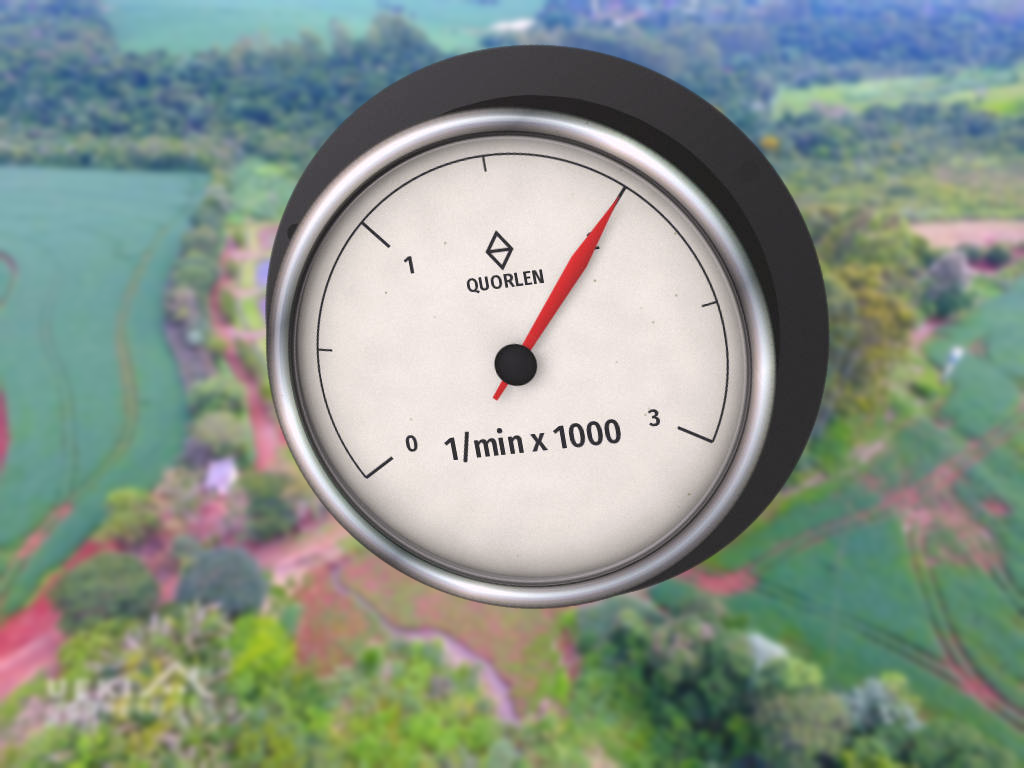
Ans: 2000 (rpm)
